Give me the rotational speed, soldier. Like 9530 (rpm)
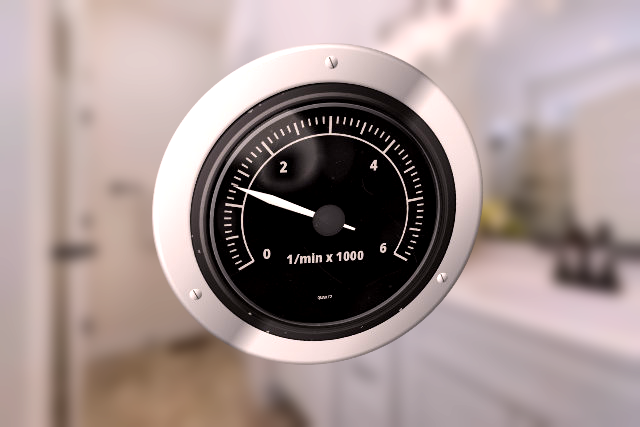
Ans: 1300 (rpm)
